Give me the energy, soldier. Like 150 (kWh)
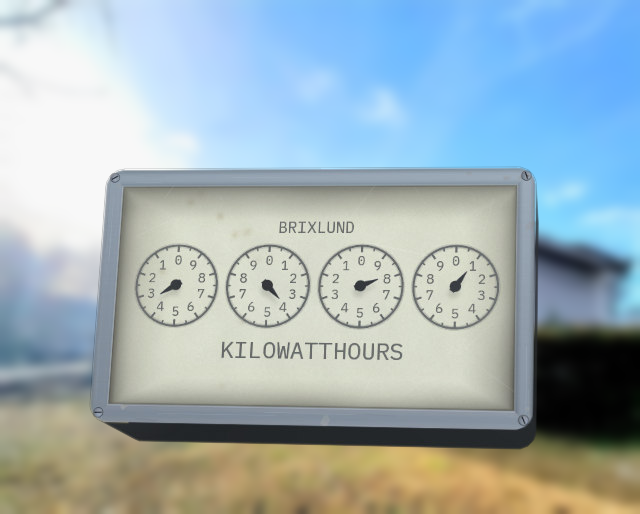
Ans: 3381 (kWh)
